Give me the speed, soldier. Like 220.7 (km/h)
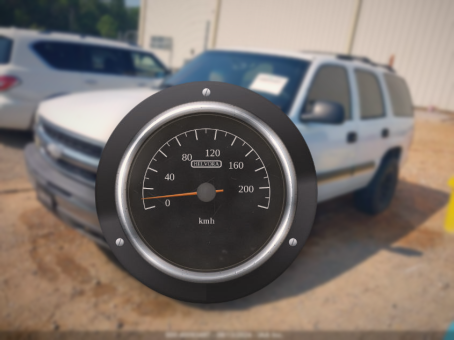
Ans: 10 (km/h)
